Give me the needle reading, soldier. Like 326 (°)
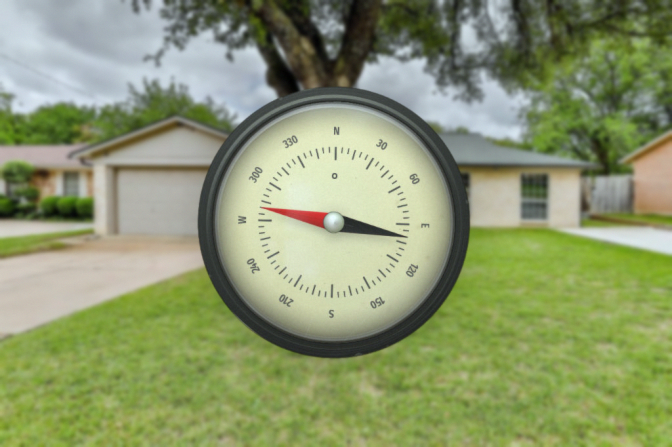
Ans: 280 (°)
